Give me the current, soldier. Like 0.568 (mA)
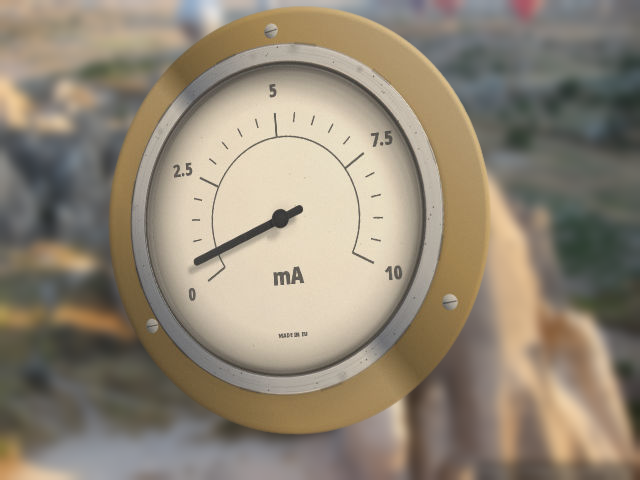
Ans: 0.5 (mA)
